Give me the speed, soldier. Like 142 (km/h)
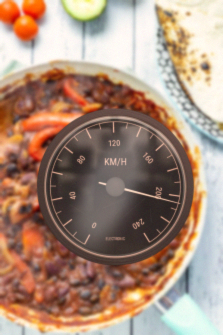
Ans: 205 (km/h)
